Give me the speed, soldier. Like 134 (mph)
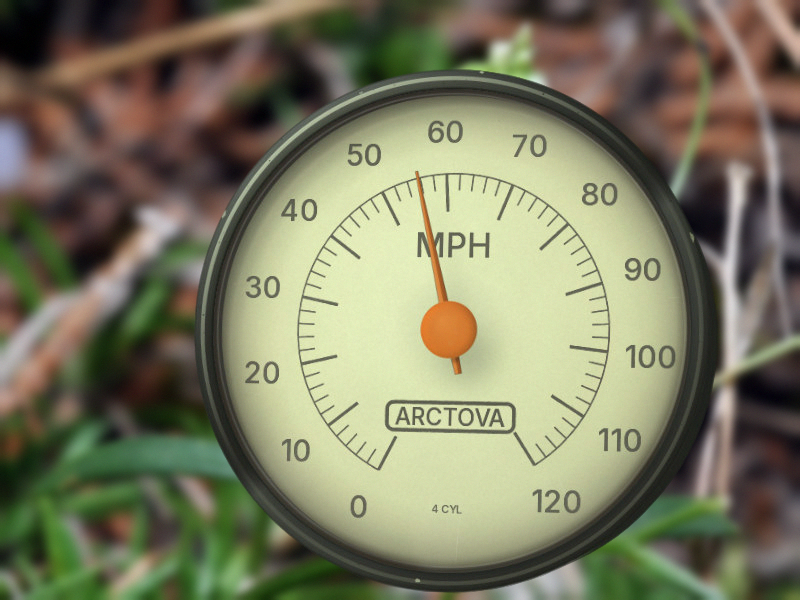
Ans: 56 (mph)
